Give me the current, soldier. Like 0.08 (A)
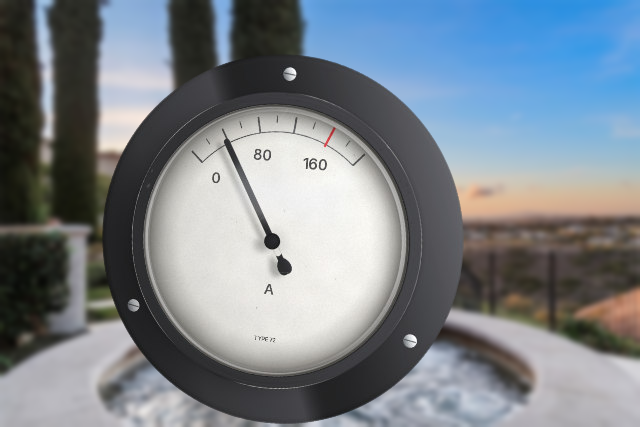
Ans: 40 (A)
